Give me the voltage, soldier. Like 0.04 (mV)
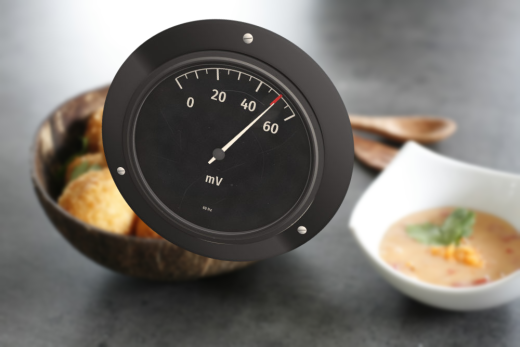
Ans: 50 (mV)
